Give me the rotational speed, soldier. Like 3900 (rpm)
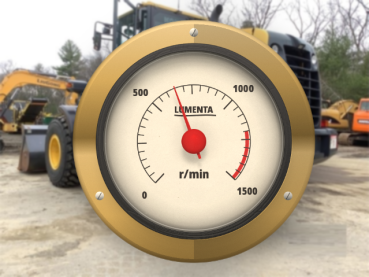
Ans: 650 (rpm)
